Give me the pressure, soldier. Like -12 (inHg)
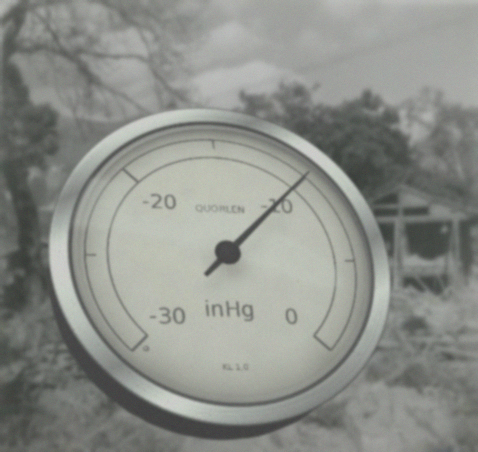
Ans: -10 (inHg)
